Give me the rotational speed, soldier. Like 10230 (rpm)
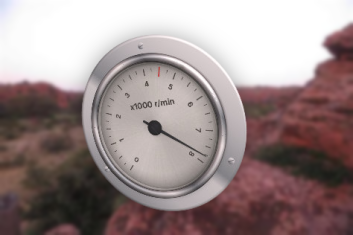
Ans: 7750 (rpm)
